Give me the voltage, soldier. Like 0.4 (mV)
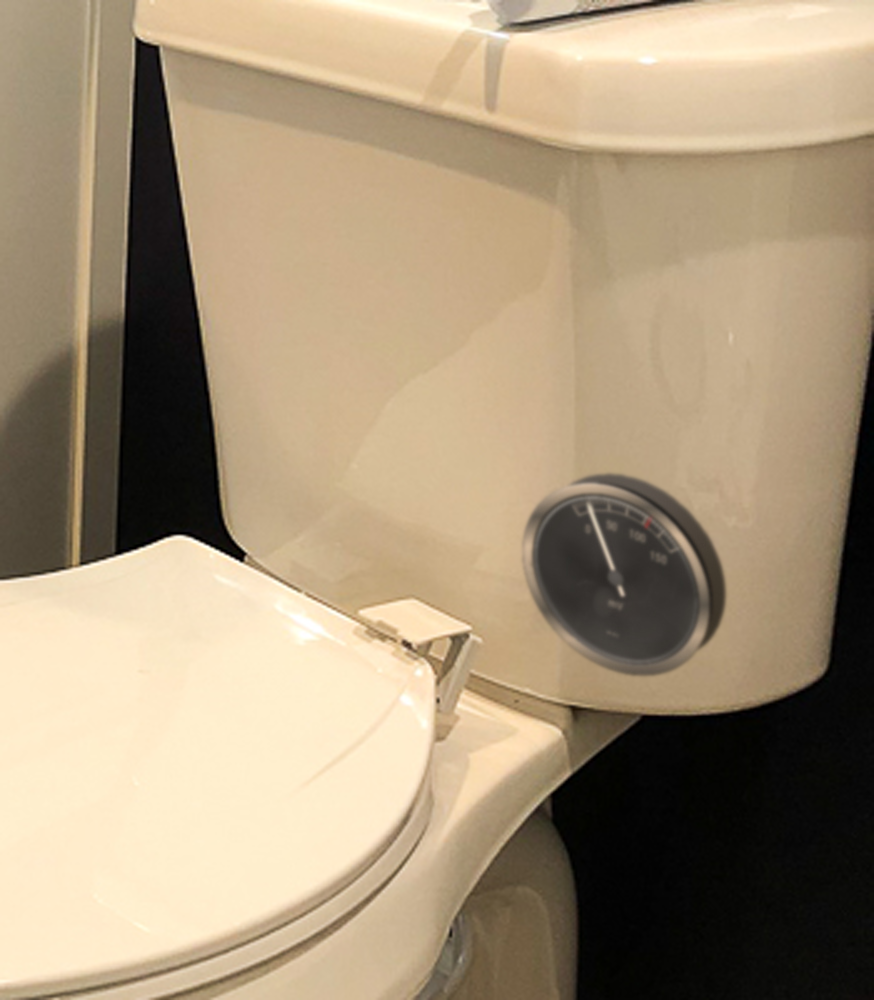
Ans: 25 (mV)
